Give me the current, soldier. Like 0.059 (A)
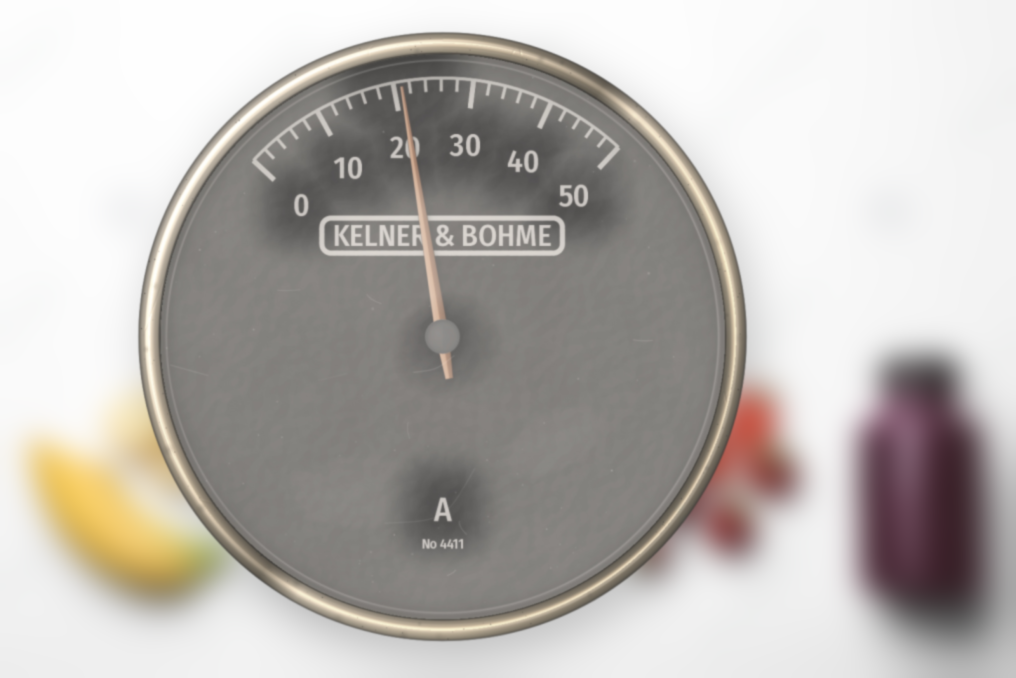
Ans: 21 (A)
